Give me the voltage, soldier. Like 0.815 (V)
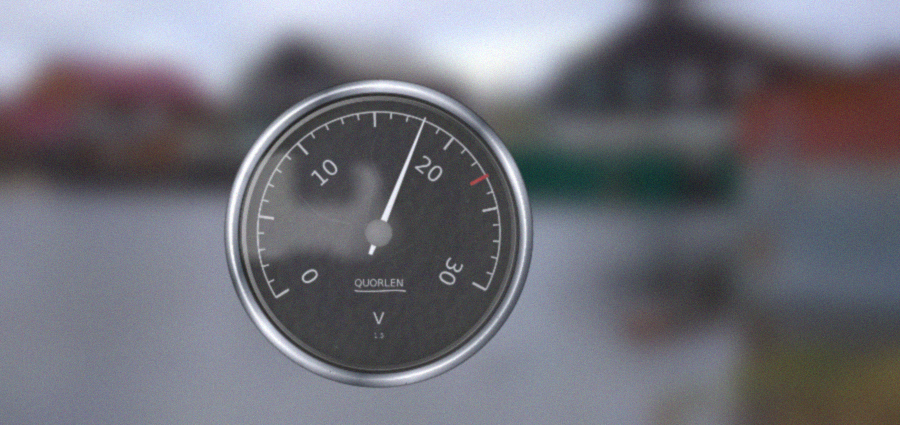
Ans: 18 (V)
